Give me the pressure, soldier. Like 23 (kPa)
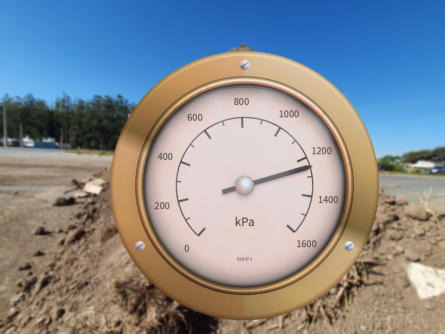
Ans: 1250 (kPa)
